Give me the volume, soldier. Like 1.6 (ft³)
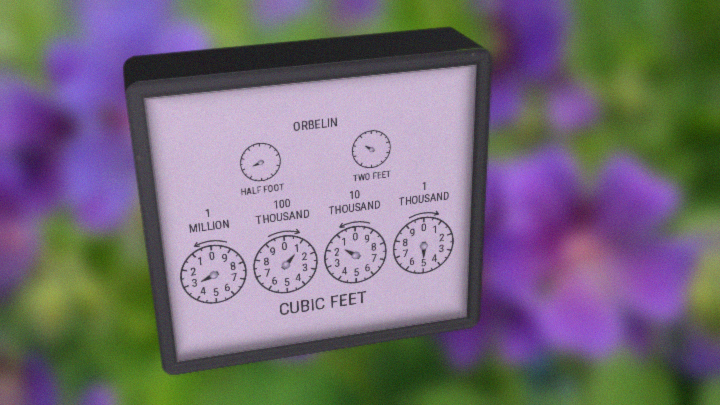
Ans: 311500 (ft³)
